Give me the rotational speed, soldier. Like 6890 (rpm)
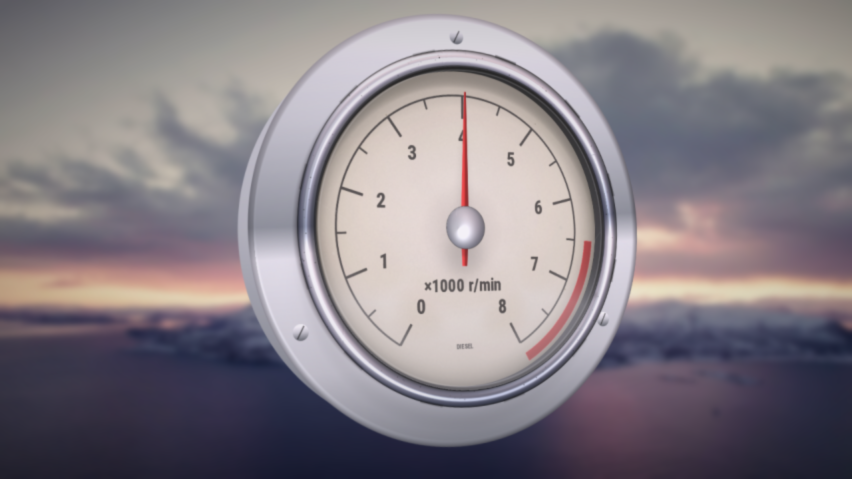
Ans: 4000 (rpm)
